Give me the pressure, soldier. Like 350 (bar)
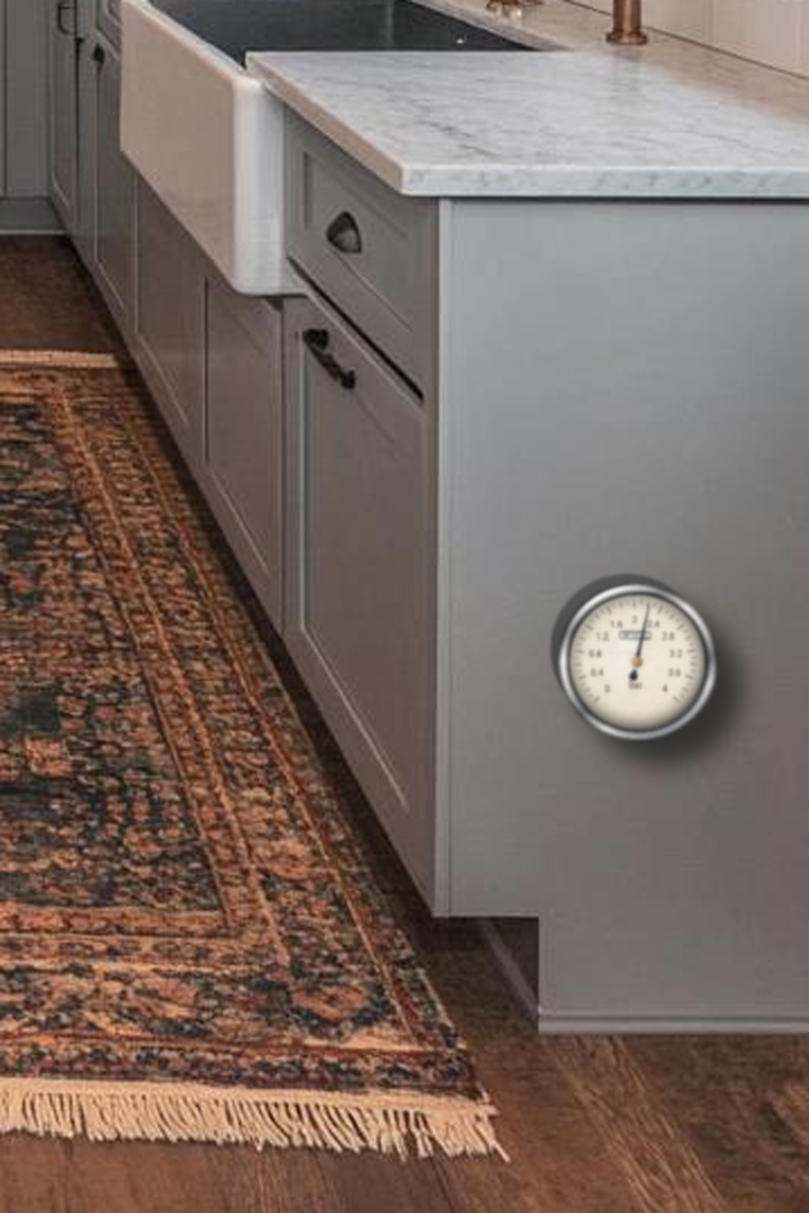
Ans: 2.2 (bar)
